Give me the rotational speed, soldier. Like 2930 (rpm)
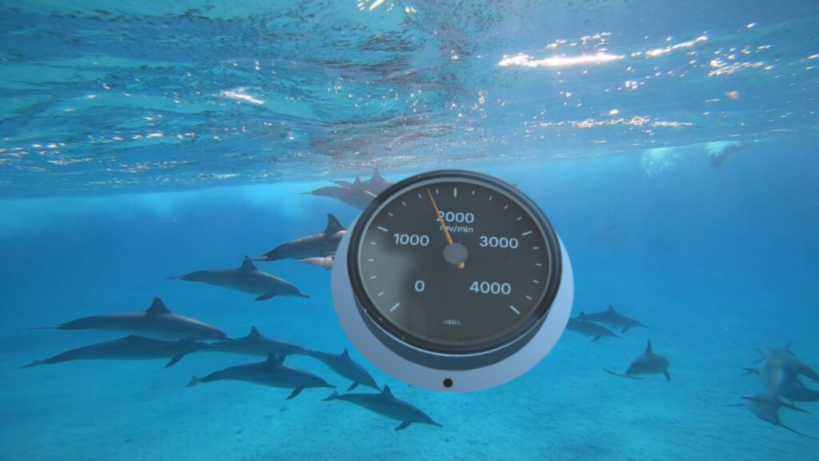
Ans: 1700 (rpm)
